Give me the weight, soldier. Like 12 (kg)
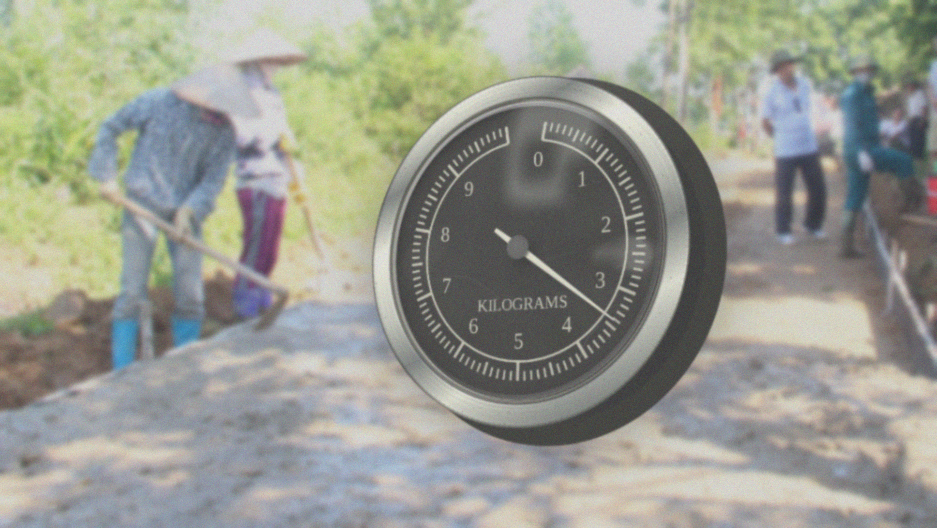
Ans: 3.4 (kg)
